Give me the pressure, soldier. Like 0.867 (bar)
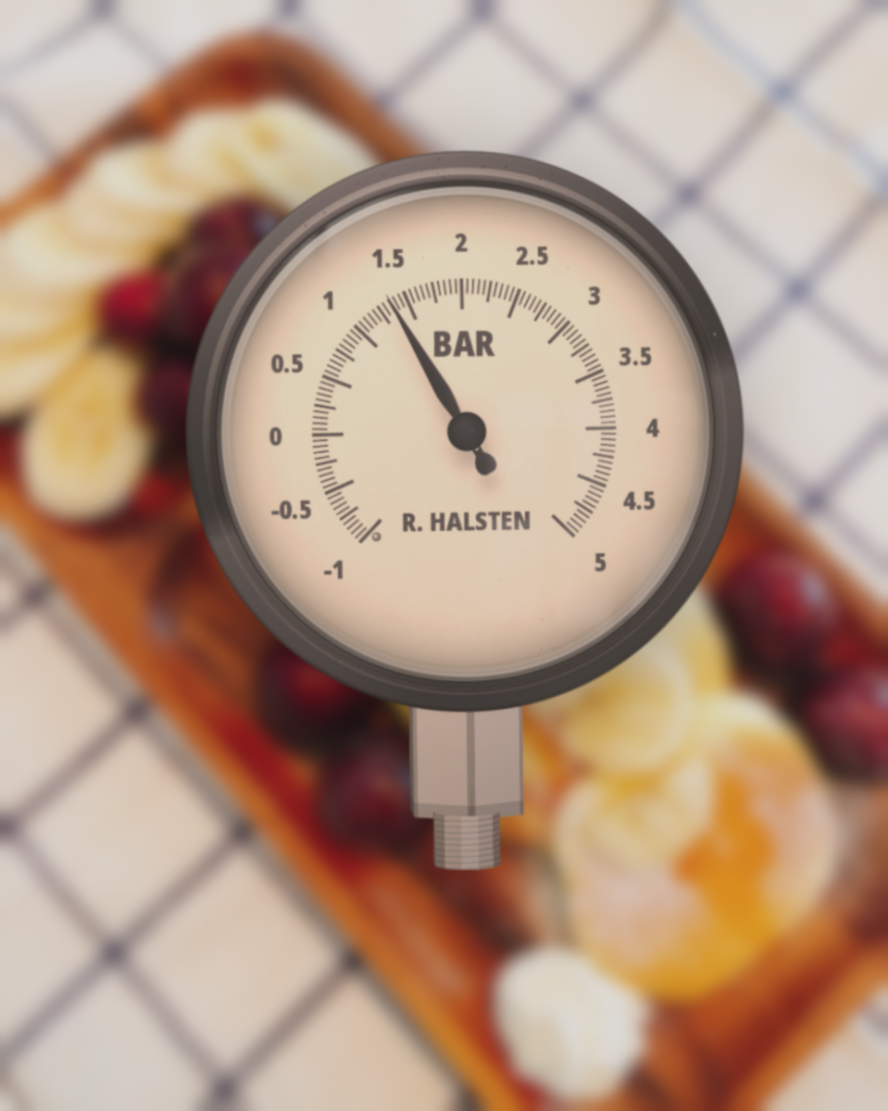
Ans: 1.35 (bar)
